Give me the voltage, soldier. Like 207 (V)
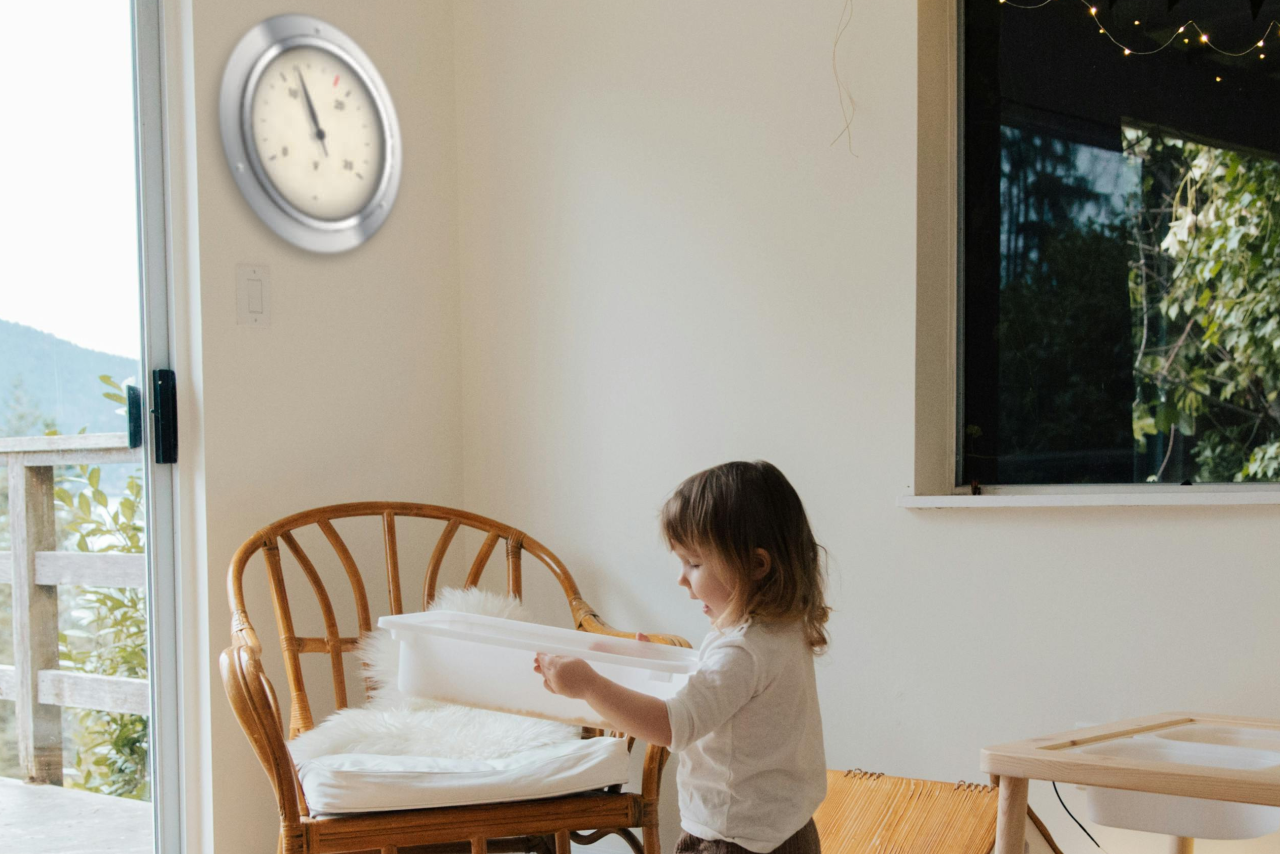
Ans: 12 (V)
